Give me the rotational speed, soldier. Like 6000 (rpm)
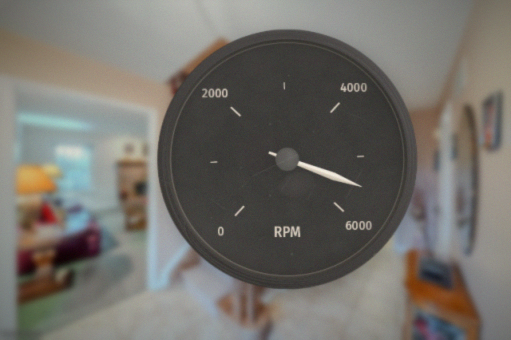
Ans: 5500 (rpm)
